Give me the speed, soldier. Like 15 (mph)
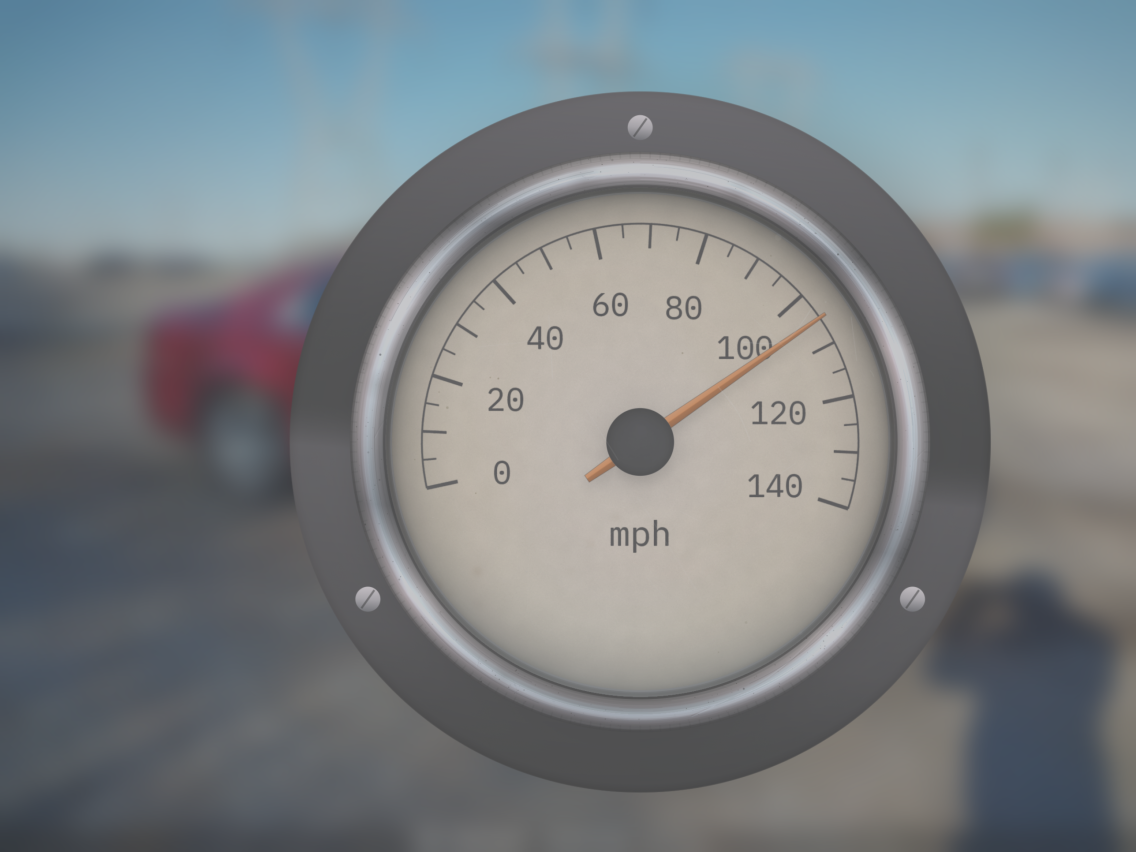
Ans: 105 (mph)
